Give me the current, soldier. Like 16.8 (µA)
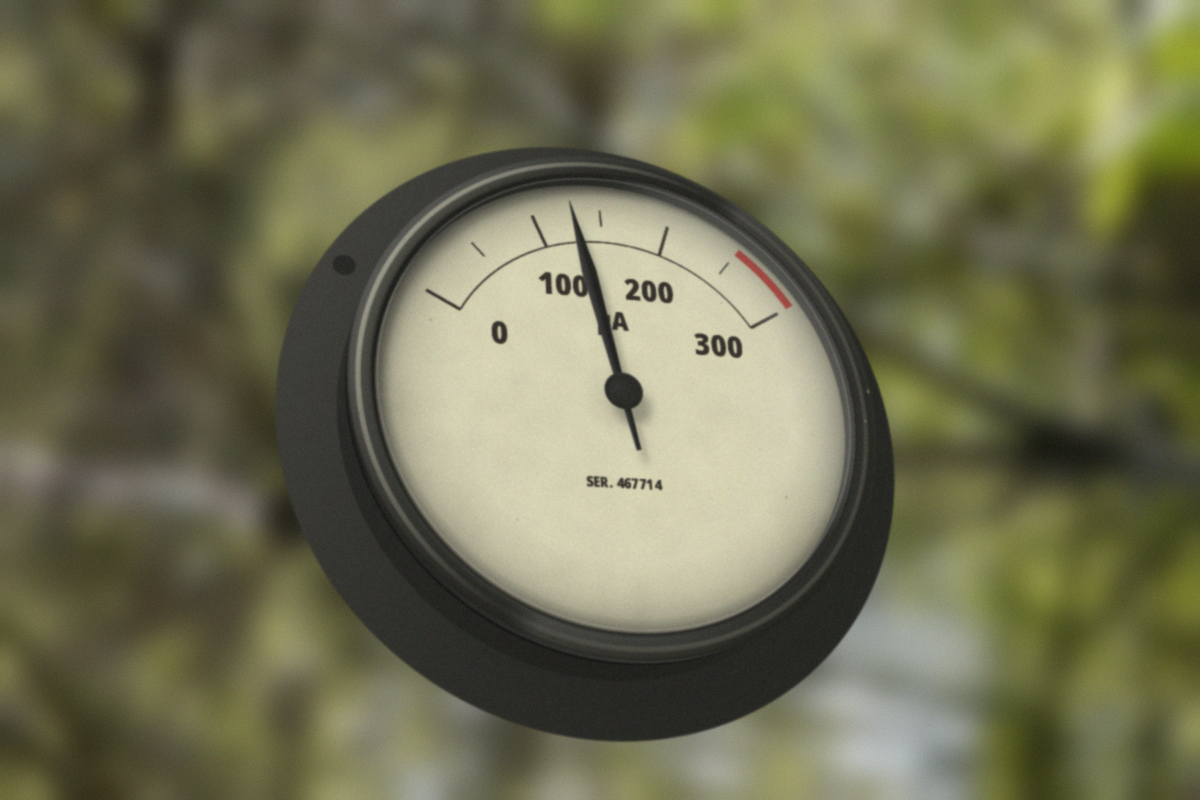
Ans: 125 (µA)
